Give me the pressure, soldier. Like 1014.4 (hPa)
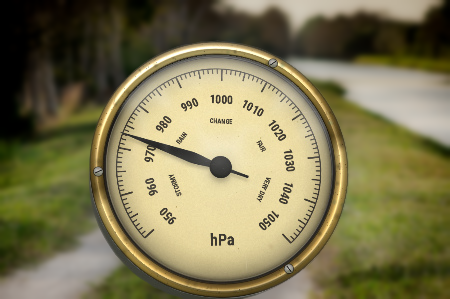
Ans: 973 (hPa)
